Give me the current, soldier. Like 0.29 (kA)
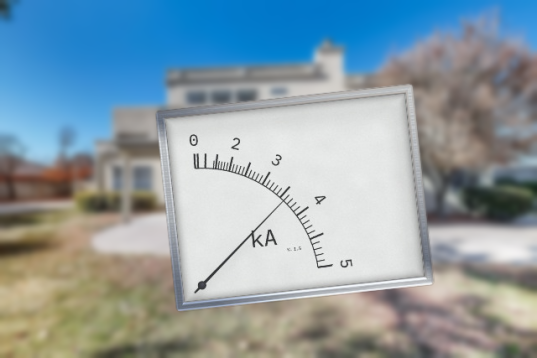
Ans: 3.6 (kA)
